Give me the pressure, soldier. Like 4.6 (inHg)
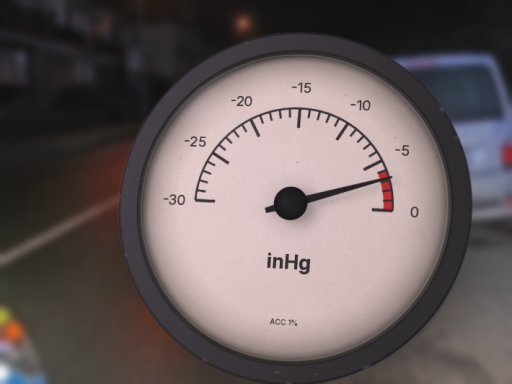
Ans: -3 (inHg)
